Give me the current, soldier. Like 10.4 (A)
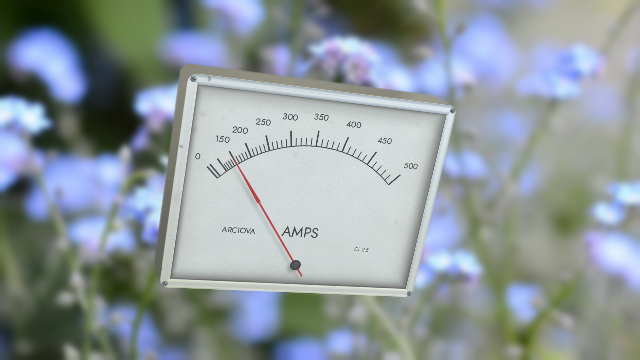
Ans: 150 (A)
